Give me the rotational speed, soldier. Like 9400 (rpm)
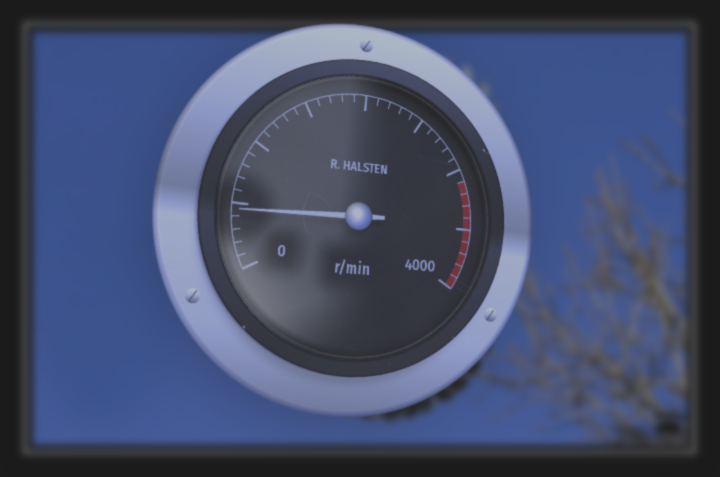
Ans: 450 (rpm)
